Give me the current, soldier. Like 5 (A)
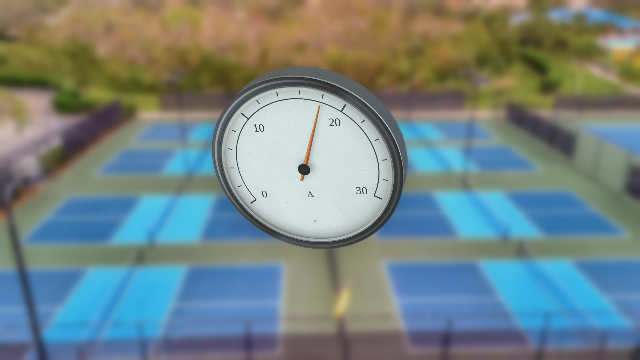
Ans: 18 (A)
